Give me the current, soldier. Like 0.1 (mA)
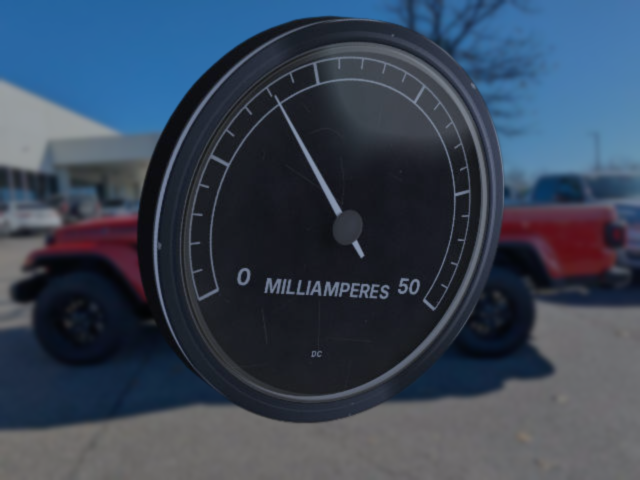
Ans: 16 (mA)
